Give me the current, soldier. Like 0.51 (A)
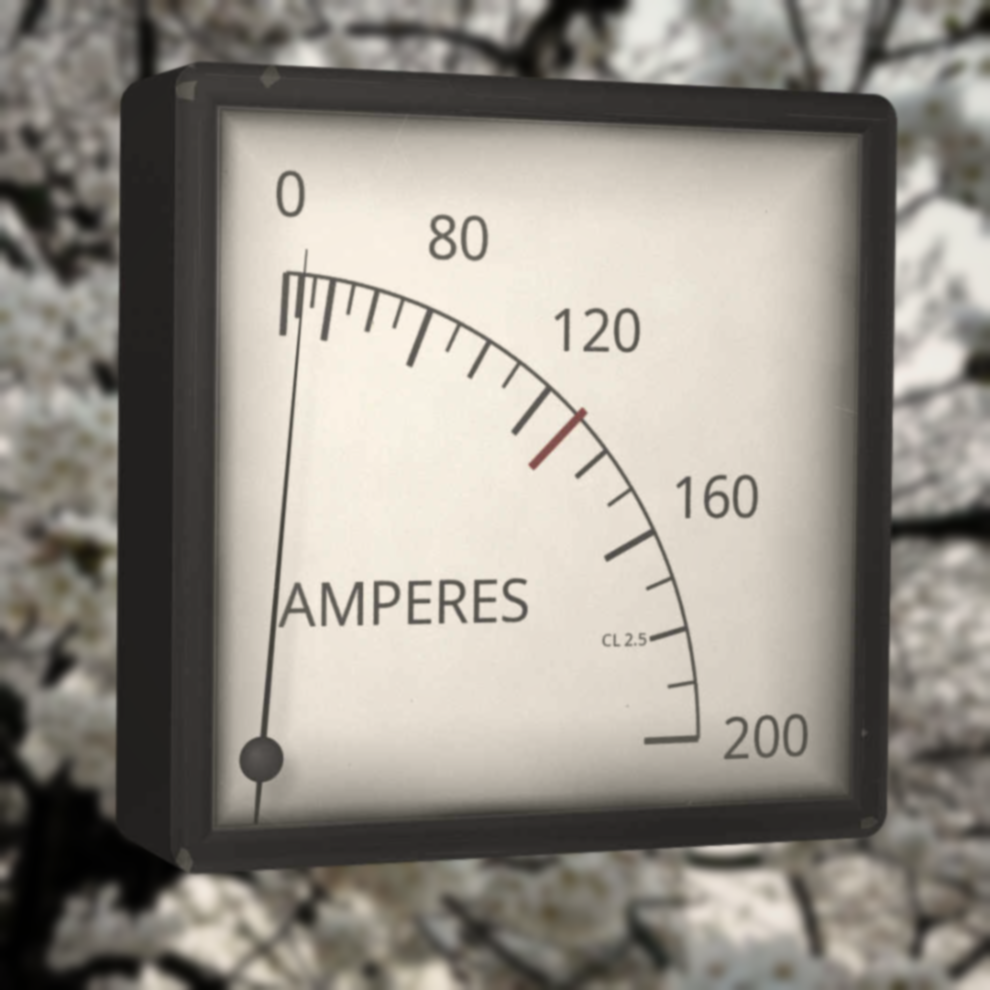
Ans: 20 (A)
